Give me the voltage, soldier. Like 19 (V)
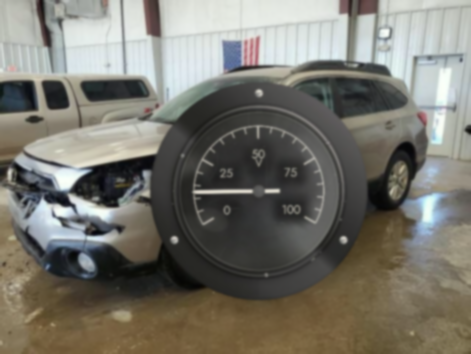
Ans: 12.5 (V)
